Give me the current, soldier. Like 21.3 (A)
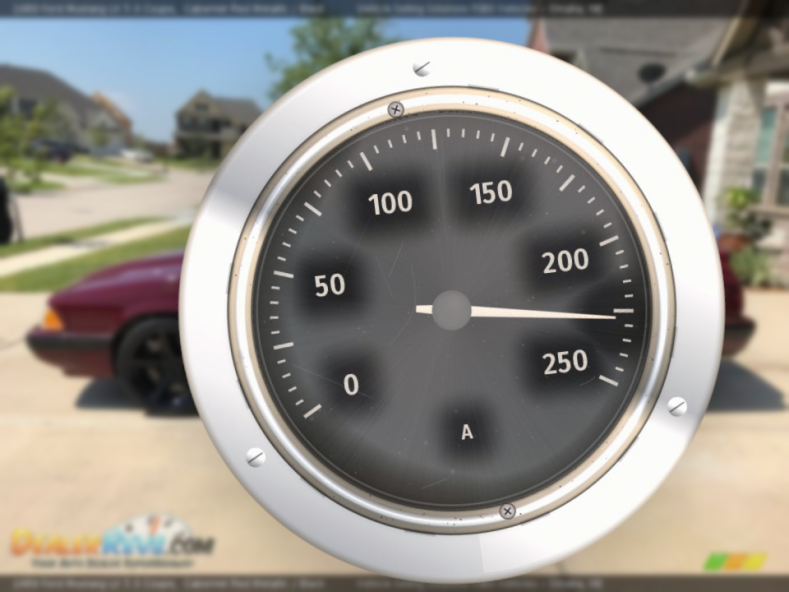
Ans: 227.5 (A)
